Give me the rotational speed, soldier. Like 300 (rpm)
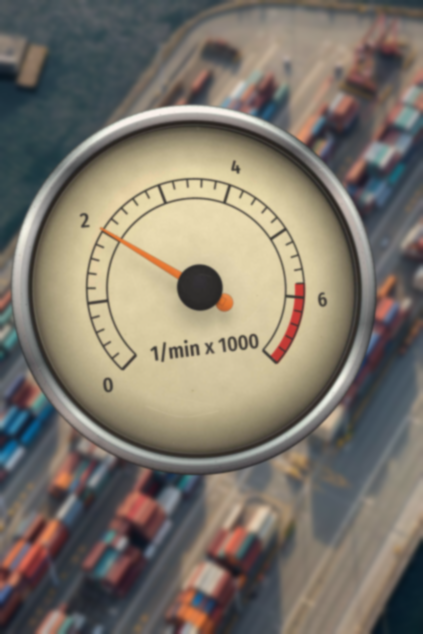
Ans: 2000 (rpm)
